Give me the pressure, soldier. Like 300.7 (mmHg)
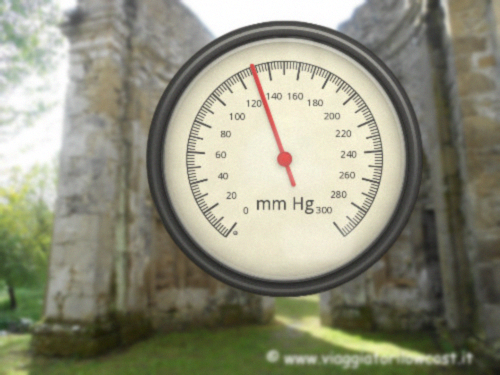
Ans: 130 (mmHg)
